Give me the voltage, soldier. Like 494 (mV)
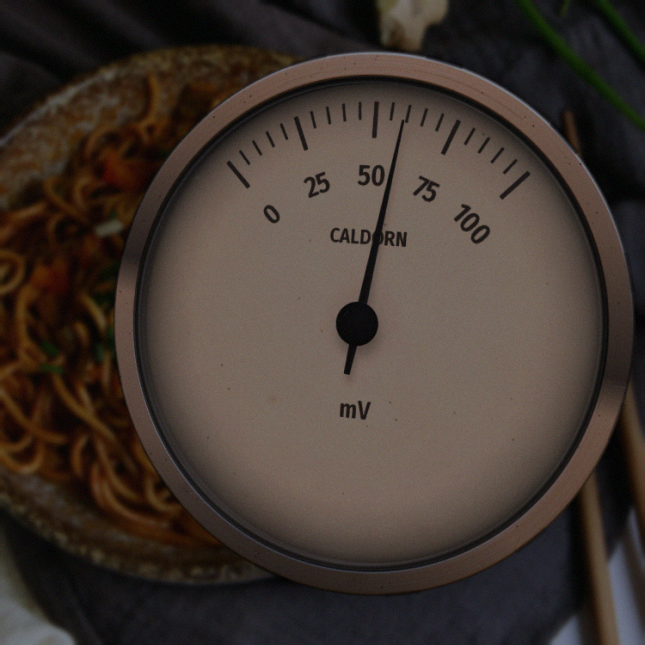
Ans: 60 (mV)
